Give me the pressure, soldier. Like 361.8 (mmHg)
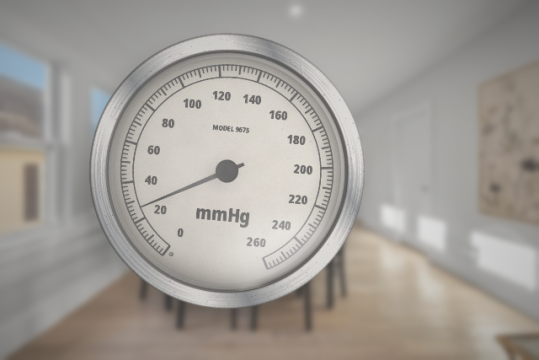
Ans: 26 (mmHg)
